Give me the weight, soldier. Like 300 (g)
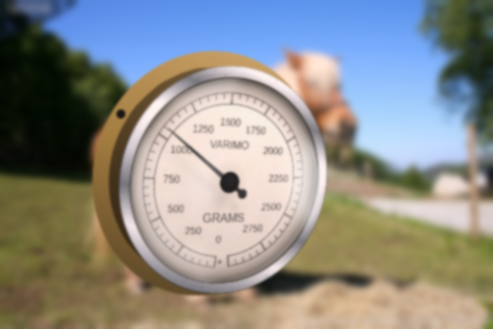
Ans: 1050 (g)
